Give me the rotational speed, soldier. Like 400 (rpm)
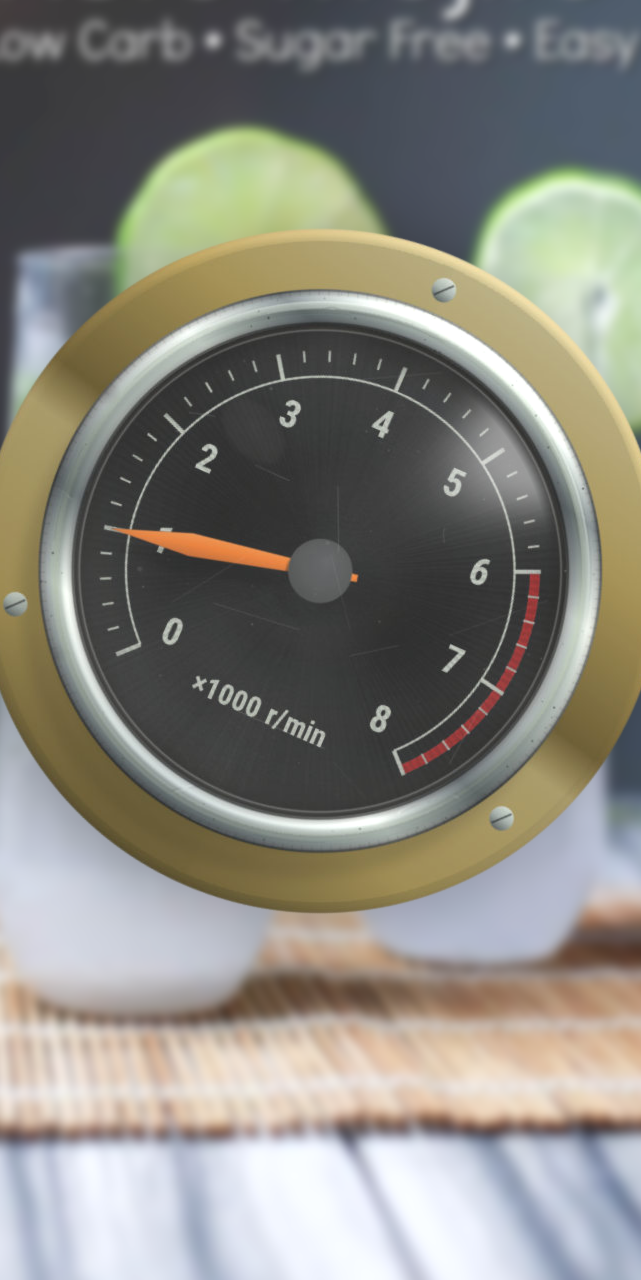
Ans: 1000 (rpm)
